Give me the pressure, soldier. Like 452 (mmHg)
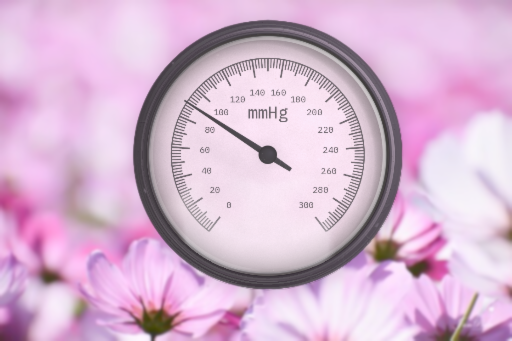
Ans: 90 (mmHg)
